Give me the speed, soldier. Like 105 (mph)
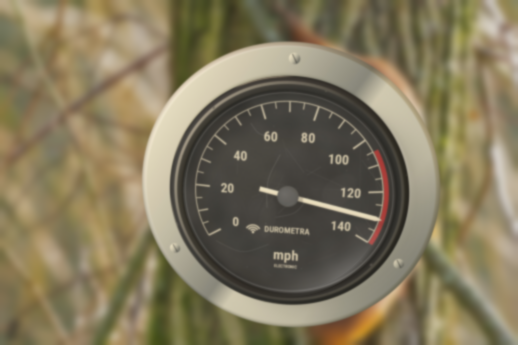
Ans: 130 (mph)
